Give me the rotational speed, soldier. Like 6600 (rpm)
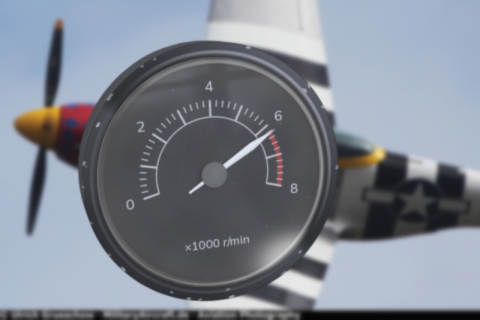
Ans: 6200 (rpm)
